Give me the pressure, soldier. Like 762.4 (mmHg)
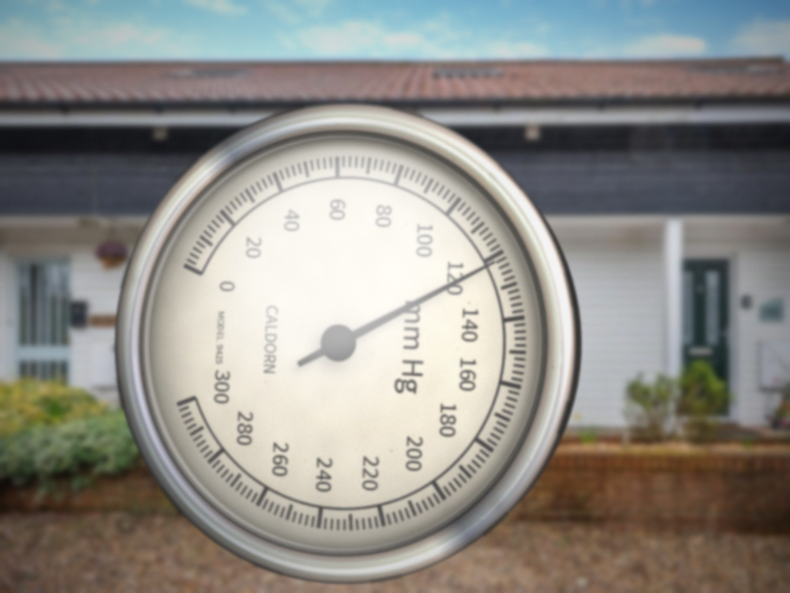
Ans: 122 (mmHg)
